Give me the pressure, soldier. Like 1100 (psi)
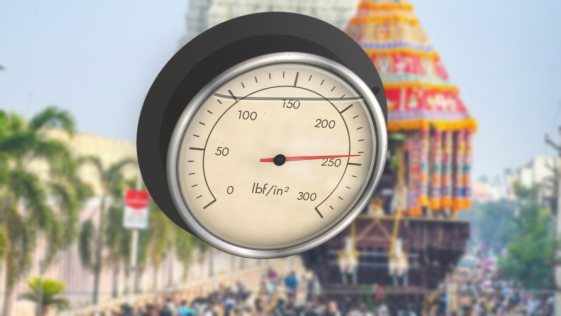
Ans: 240 (psi)
